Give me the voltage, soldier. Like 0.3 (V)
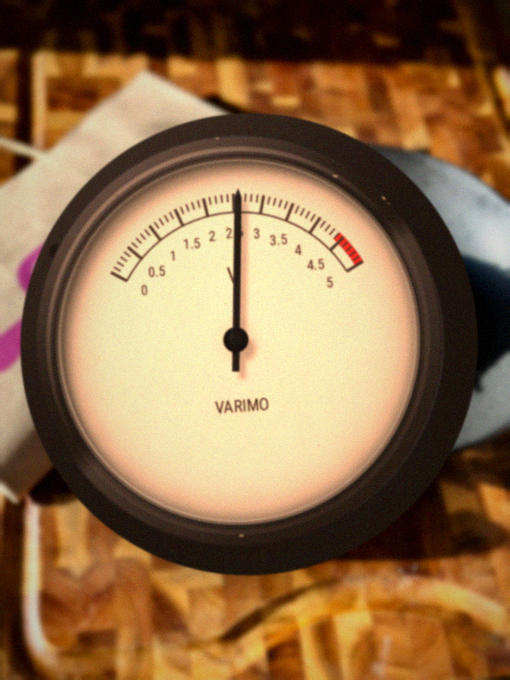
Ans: 2.6 (V)
